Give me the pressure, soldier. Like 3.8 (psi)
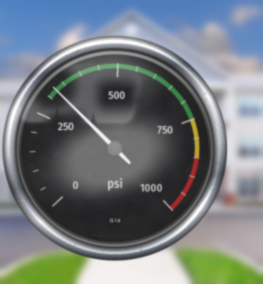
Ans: 325 (psi)
